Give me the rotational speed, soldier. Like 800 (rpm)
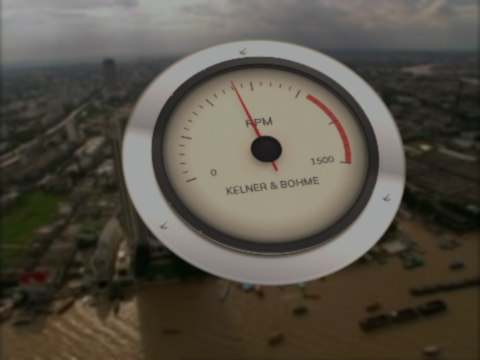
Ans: 650 (rpm)
